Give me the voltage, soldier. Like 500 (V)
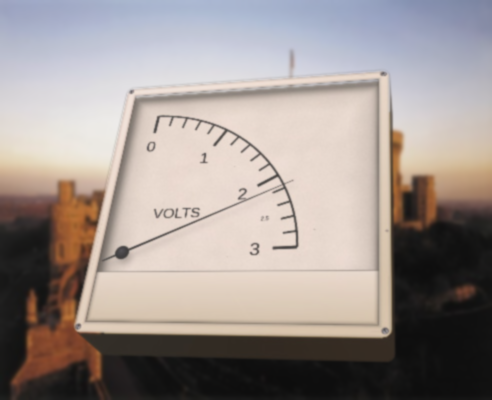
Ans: 2.2 (V)
